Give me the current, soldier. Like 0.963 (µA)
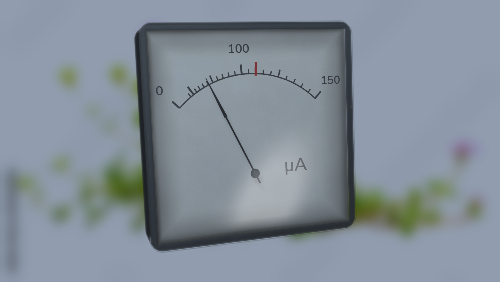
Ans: 70 (µA)
